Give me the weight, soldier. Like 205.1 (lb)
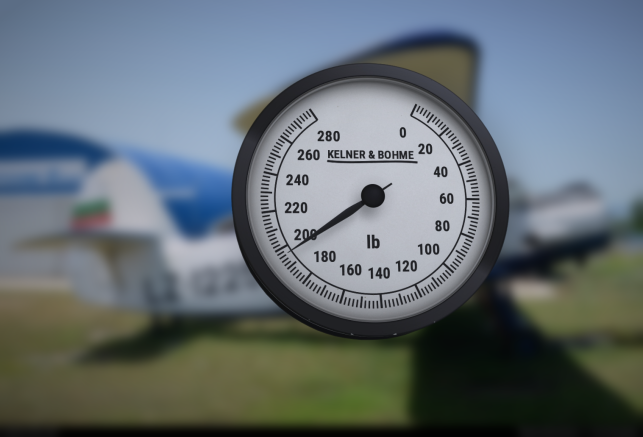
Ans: 196 (lb)
